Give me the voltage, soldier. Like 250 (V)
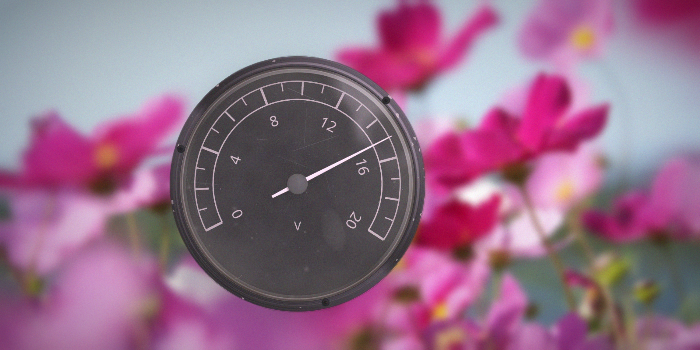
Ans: 15 (V)
